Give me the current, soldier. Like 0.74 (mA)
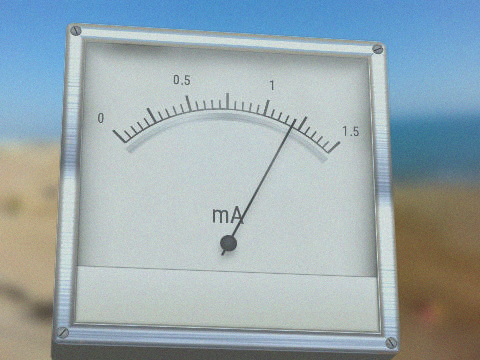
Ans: 1.2 (mA)
